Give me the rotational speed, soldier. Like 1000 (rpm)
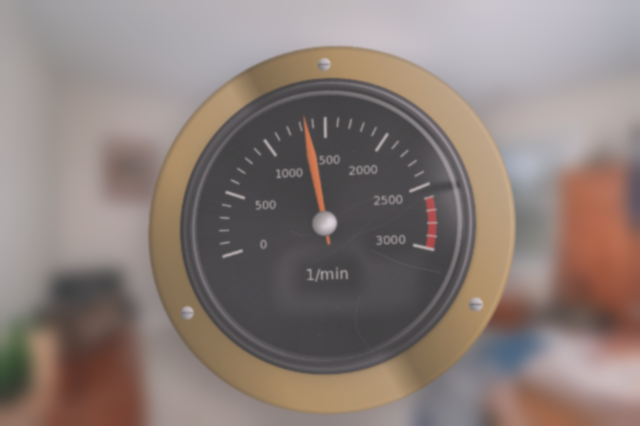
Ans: 1350 (rpm)
